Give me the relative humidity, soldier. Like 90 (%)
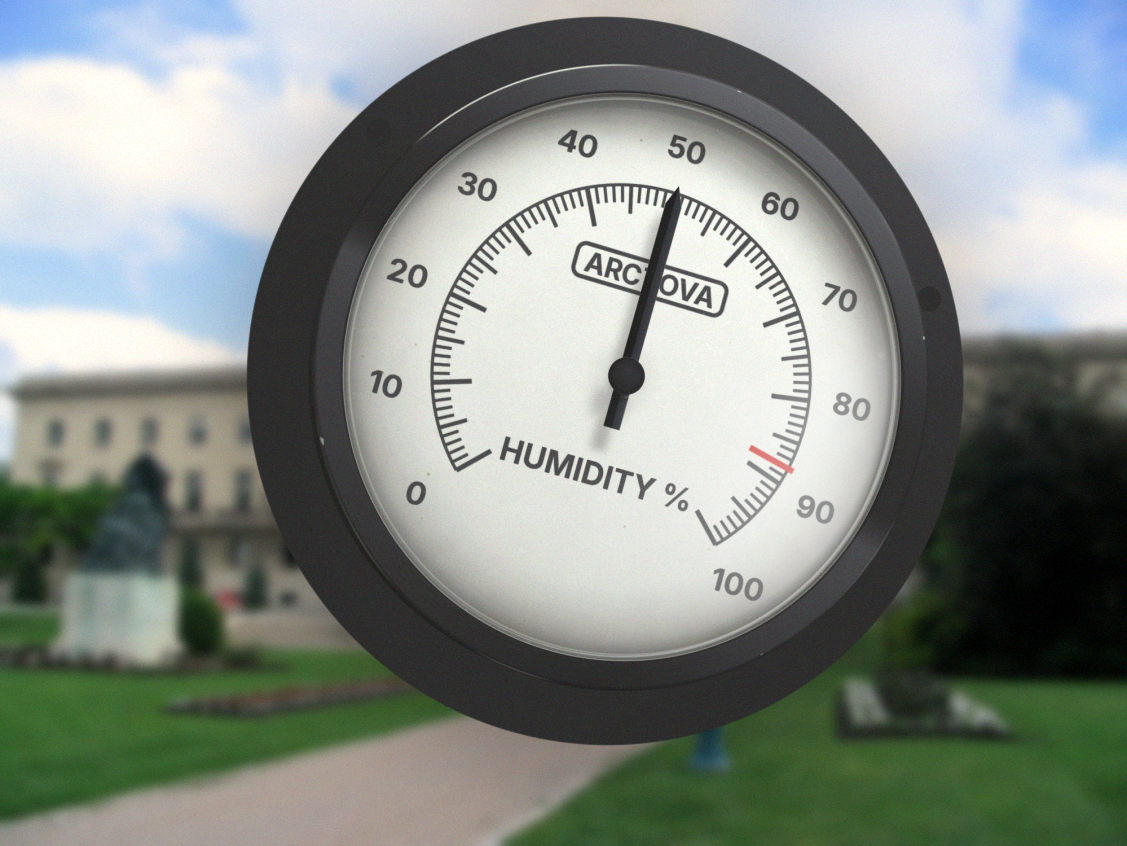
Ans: 50 (%)
